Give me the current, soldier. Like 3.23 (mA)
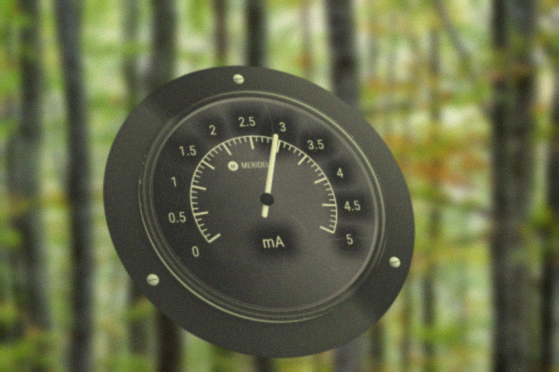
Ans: 2.9 (mA)
